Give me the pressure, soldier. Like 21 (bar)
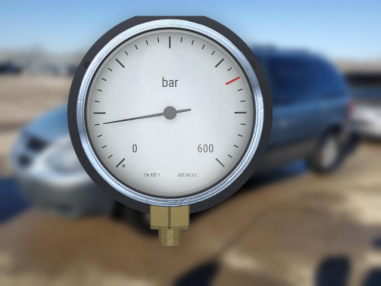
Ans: 80 (bar)
